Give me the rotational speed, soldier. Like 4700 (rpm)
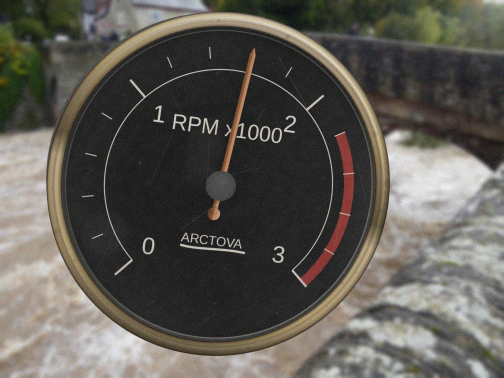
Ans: 1600 (rpm)
